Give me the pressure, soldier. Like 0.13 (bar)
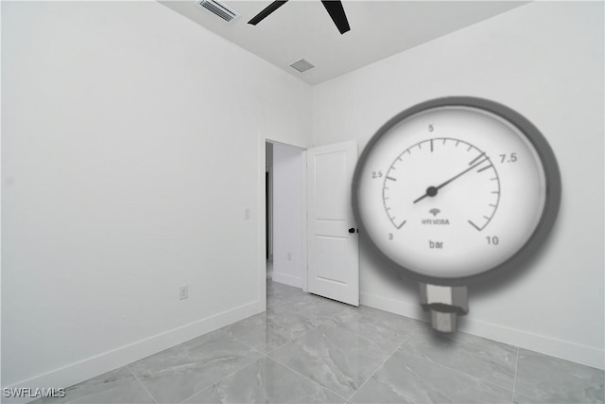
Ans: 7.25 (bar)
